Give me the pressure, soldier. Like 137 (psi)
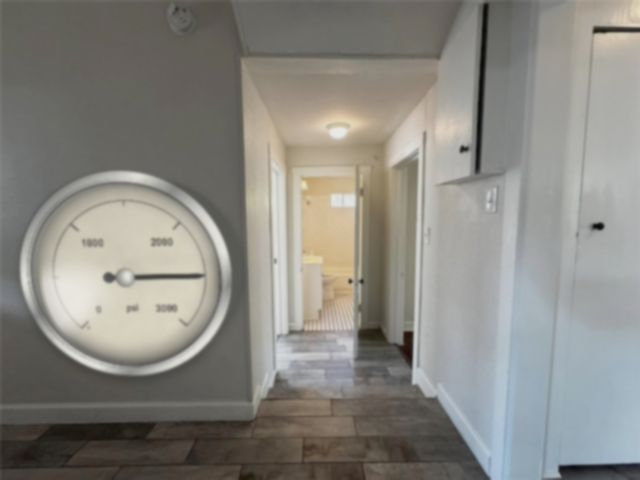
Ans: 2500 (psi)
